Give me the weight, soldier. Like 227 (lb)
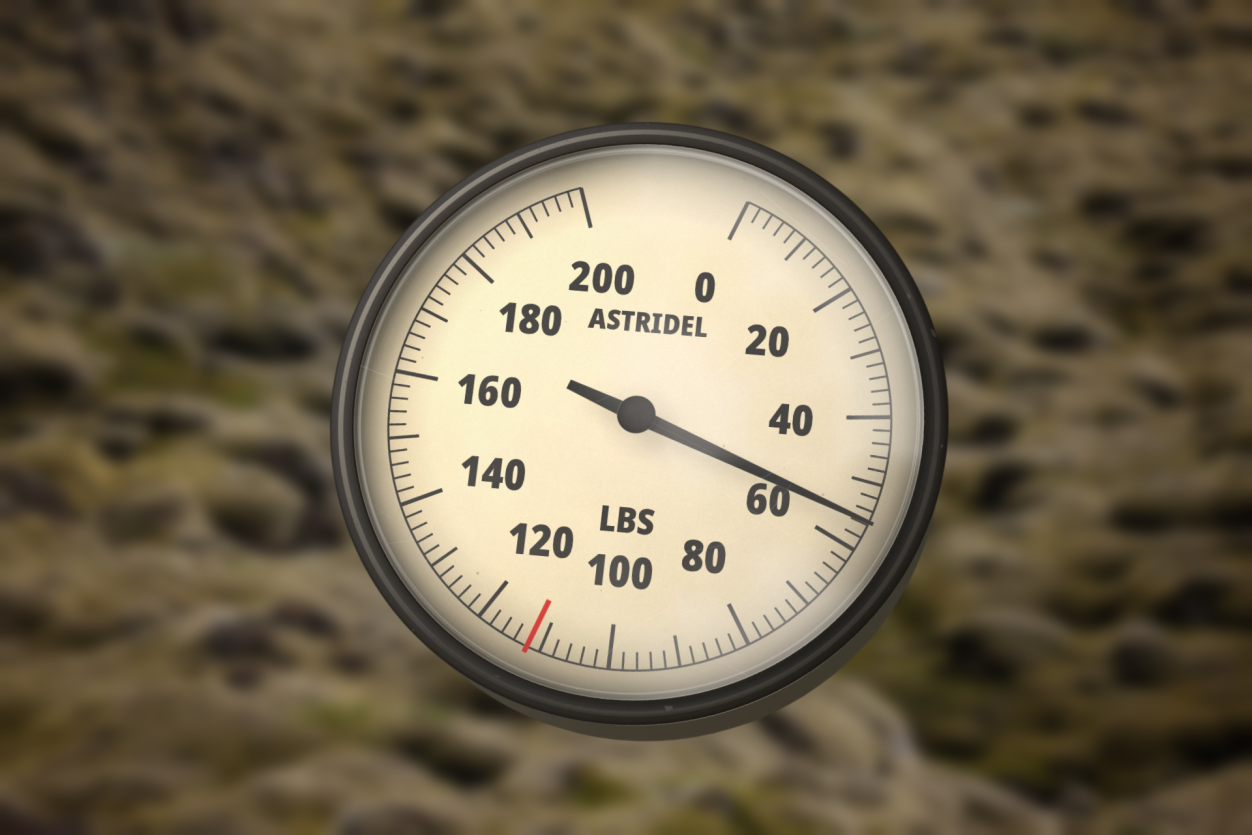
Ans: 56 (lb)
